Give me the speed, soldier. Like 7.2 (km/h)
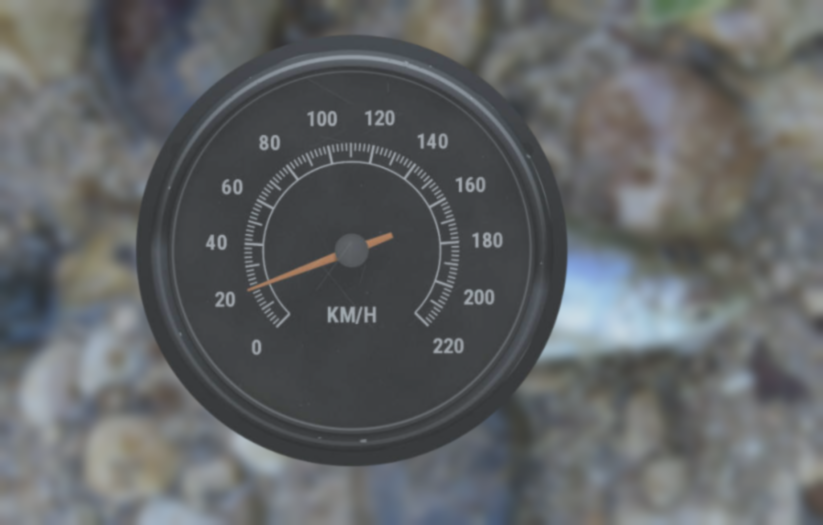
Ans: 20 (km/h)
